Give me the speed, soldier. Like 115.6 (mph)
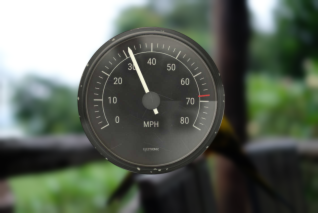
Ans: 32 (mph)
